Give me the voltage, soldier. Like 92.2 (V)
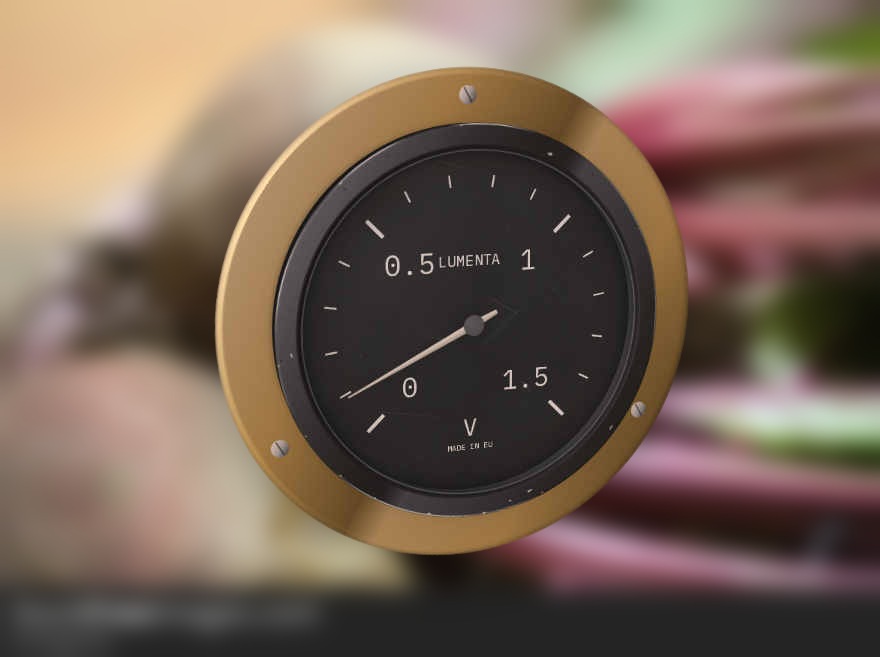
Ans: 0.1 (V)
